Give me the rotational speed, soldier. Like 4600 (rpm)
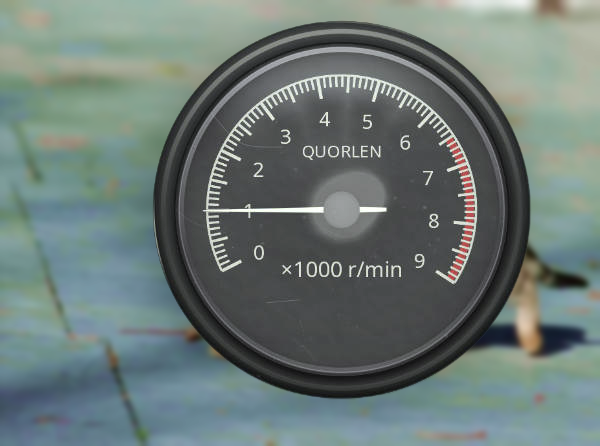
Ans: 1000 (rpm)
